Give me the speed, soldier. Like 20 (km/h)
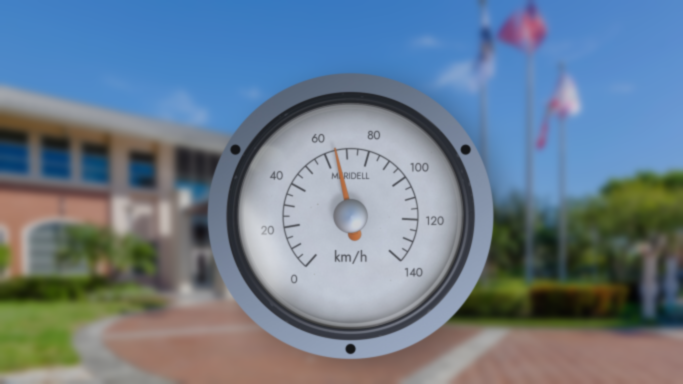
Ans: 65 (km/h)
